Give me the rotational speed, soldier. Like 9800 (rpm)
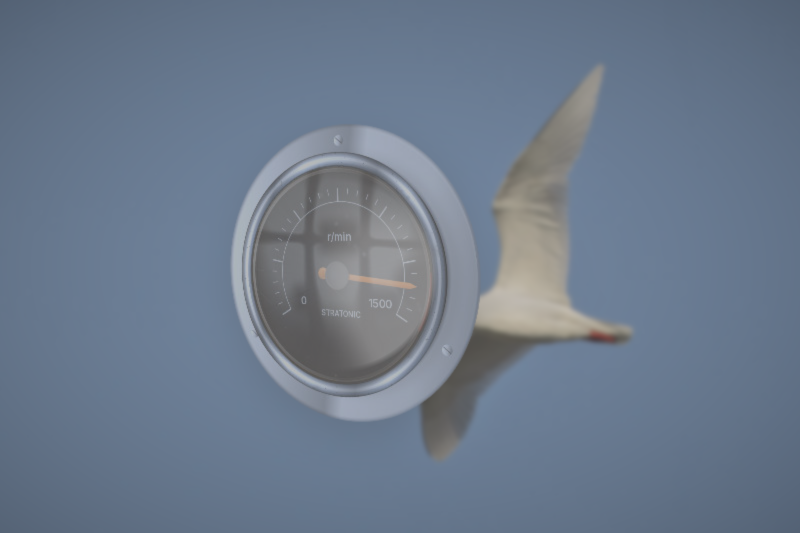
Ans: 1350 (rpm)
